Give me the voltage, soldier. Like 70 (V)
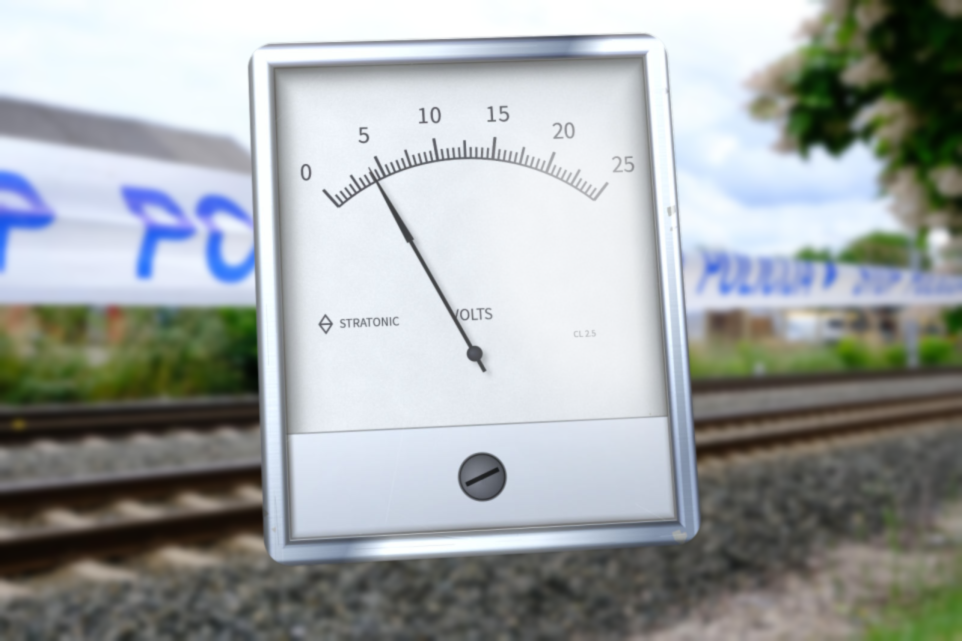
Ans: 4 (V)
